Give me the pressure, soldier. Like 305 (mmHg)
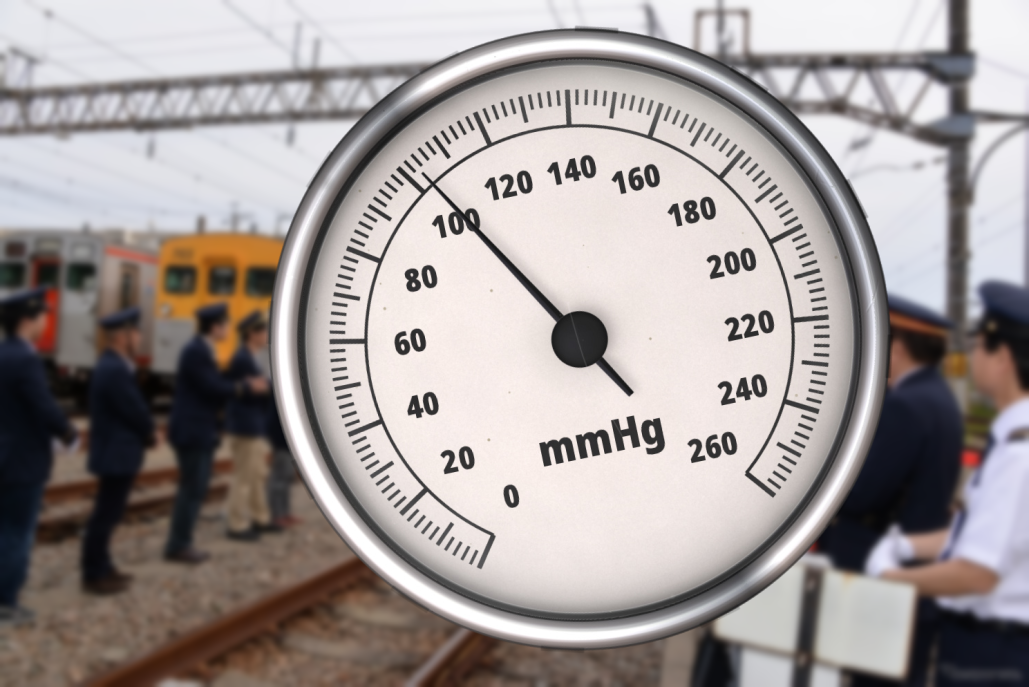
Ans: 103 (mmHg)
